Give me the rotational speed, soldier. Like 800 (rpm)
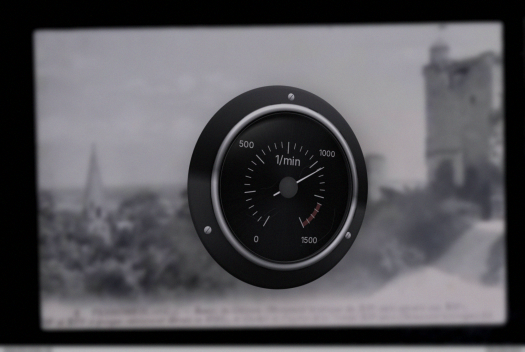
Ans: 1050 (rpm)
